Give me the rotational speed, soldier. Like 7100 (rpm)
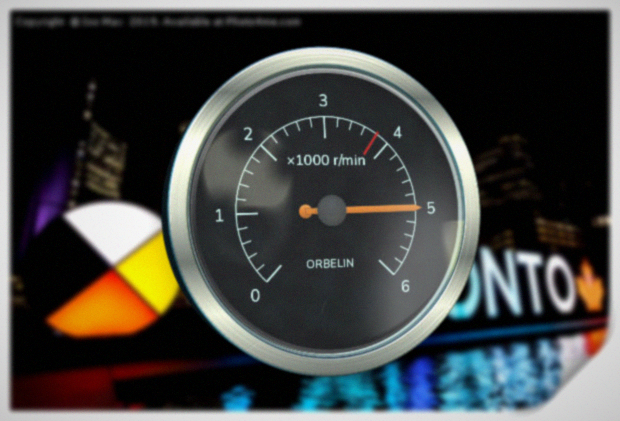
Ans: 5000 (rpm)
